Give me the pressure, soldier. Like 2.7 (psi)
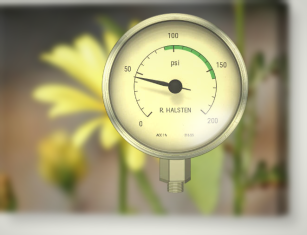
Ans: 45 (psi)
